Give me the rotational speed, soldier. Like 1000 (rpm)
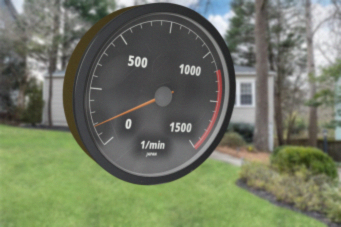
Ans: 100 (rpm)
